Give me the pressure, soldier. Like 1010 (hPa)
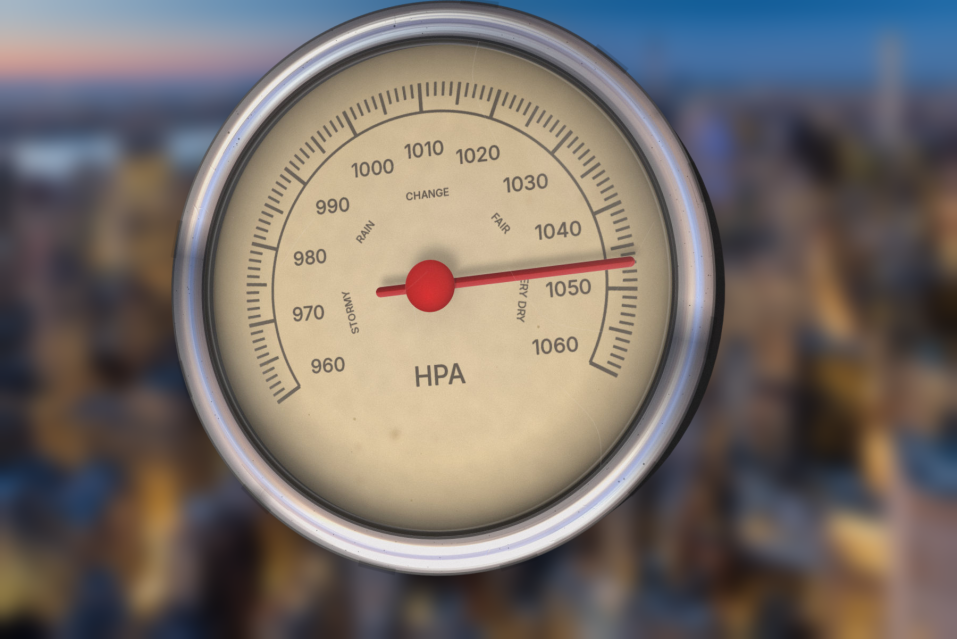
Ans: 1047 (hPa)
